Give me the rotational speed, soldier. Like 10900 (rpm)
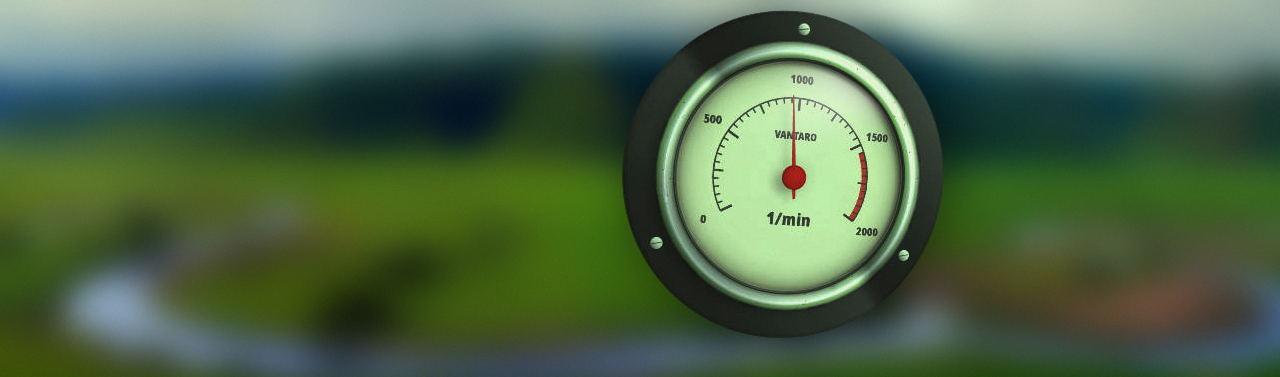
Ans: 950 (rpm)
